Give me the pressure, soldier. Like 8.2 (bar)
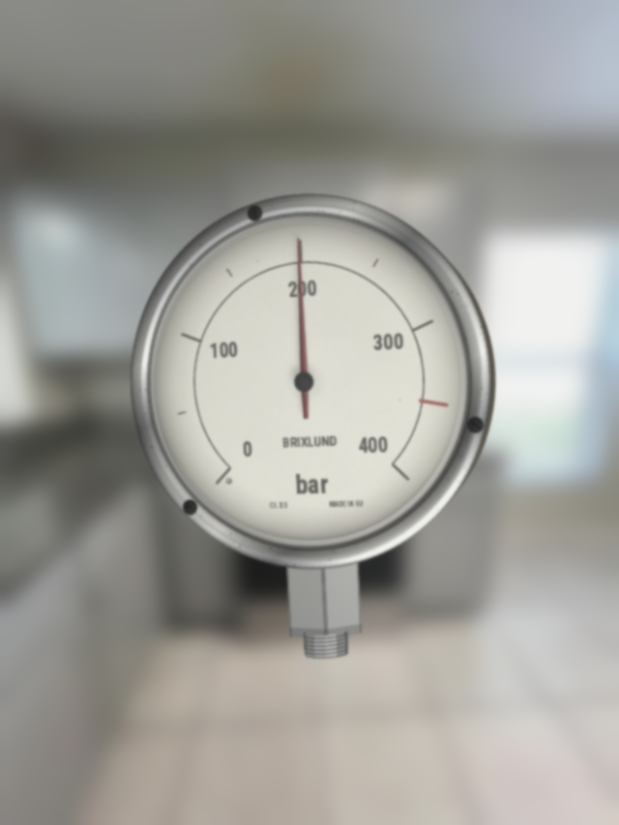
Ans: 200 (bar)
